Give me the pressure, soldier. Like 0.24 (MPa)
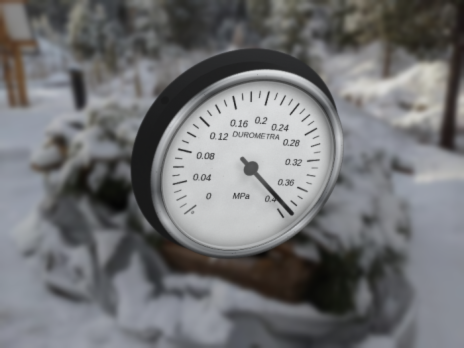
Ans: 0.39 (MPa)
